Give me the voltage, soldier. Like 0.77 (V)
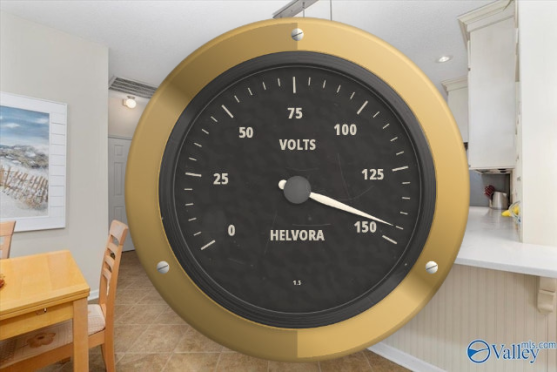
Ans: 145 (V)
